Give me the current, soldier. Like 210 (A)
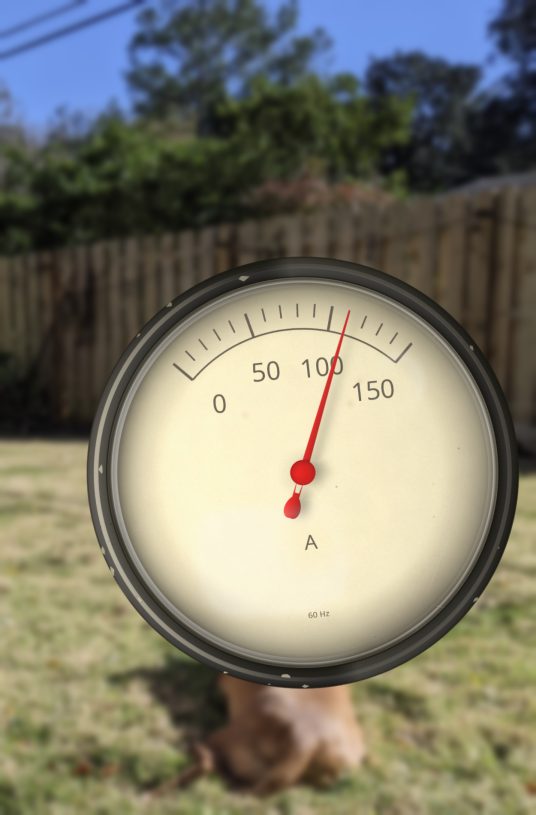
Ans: 110 (A)
